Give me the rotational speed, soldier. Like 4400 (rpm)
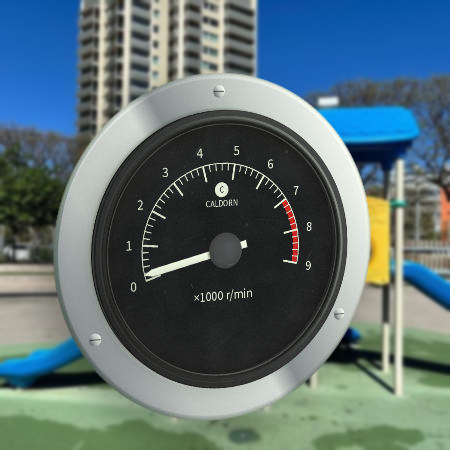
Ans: 200 (rpm)
